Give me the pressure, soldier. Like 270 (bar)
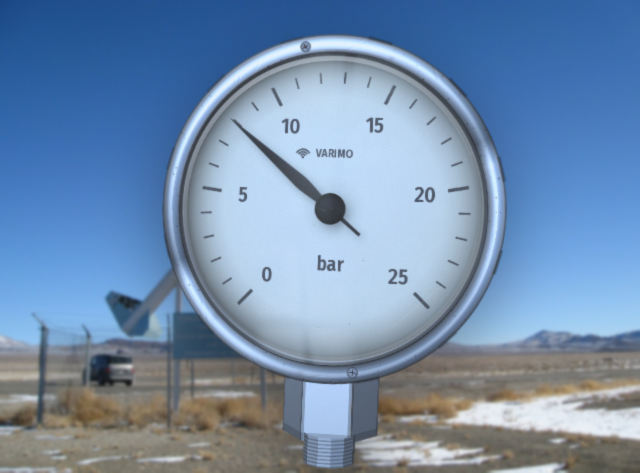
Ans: 8 (bar)
